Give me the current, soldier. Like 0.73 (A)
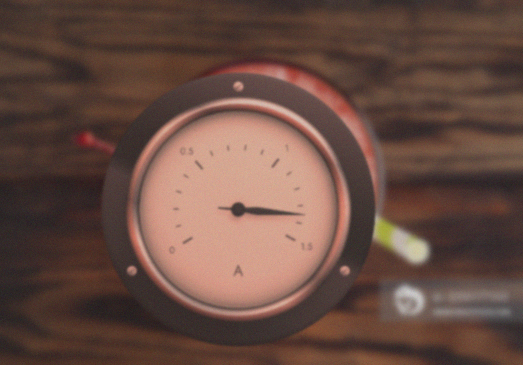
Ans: 1.35 (A)
